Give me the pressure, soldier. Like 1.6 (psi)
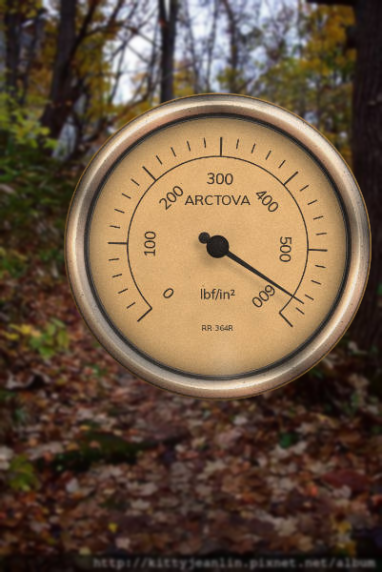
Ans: 570 (psi)
